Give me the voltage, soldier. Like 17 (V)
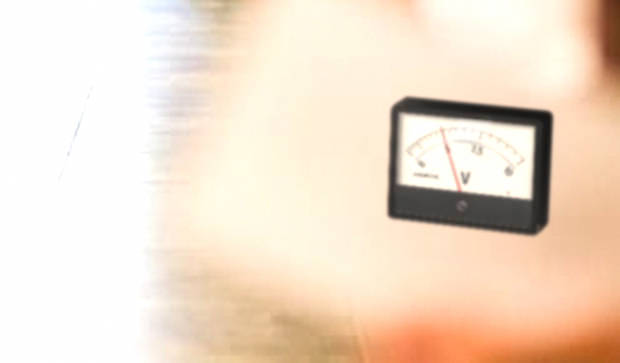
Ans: 5 (V)
